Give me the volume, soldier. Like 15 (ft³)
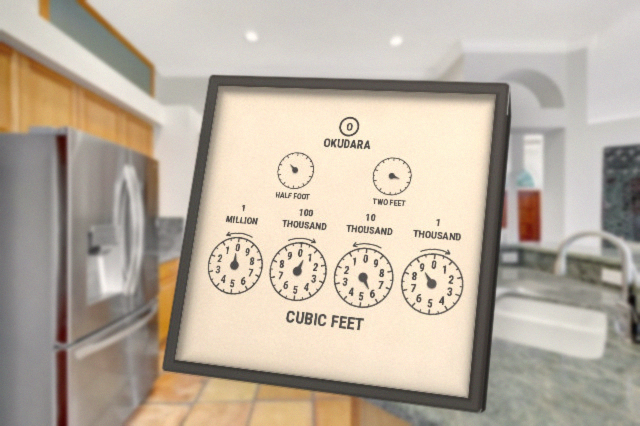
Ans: 5900 (ft³)
